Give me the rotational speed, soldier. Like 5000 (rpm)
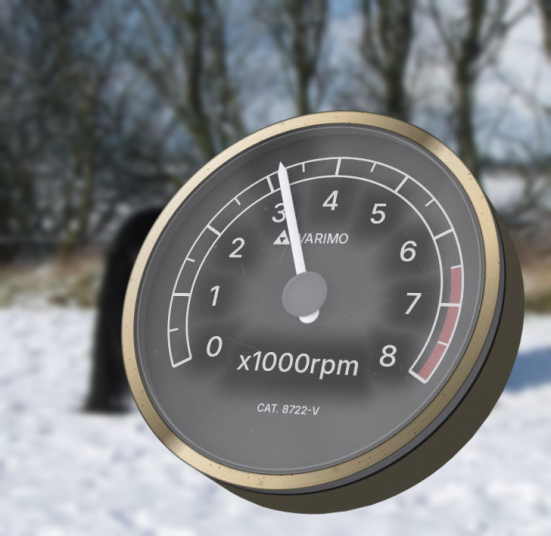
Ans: 3250 (rpm)
